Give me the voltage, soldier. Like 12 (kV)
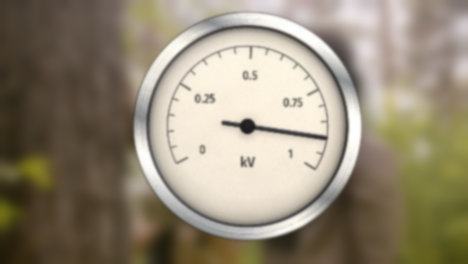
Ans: 0.9 (kV)
